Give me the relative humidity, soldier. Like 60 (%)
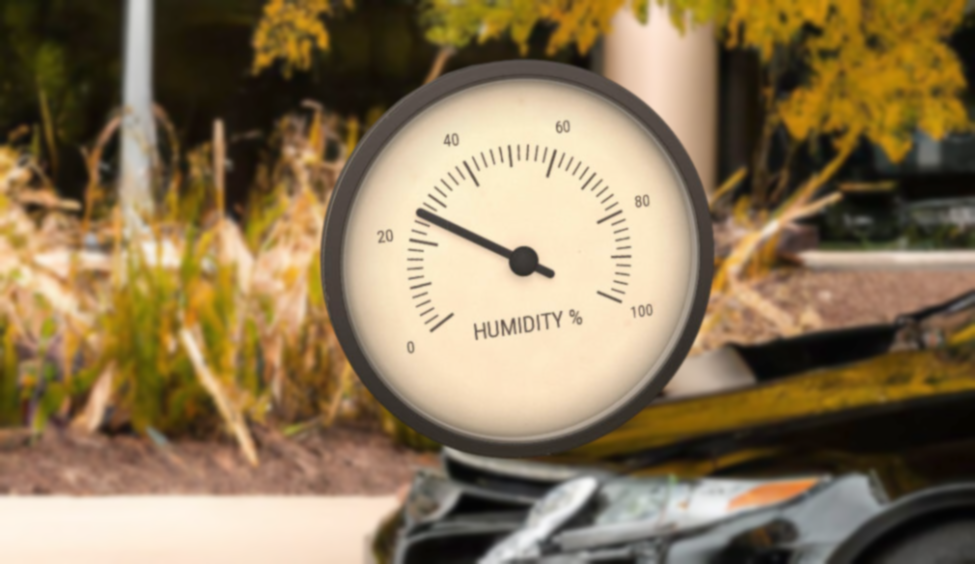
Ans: 26 (%)
